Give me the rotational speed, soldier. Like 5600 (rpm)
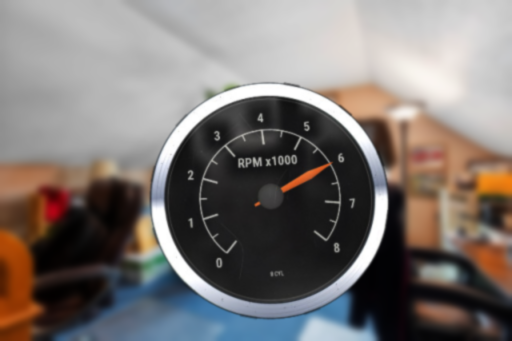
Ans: 6000 (rpm)
